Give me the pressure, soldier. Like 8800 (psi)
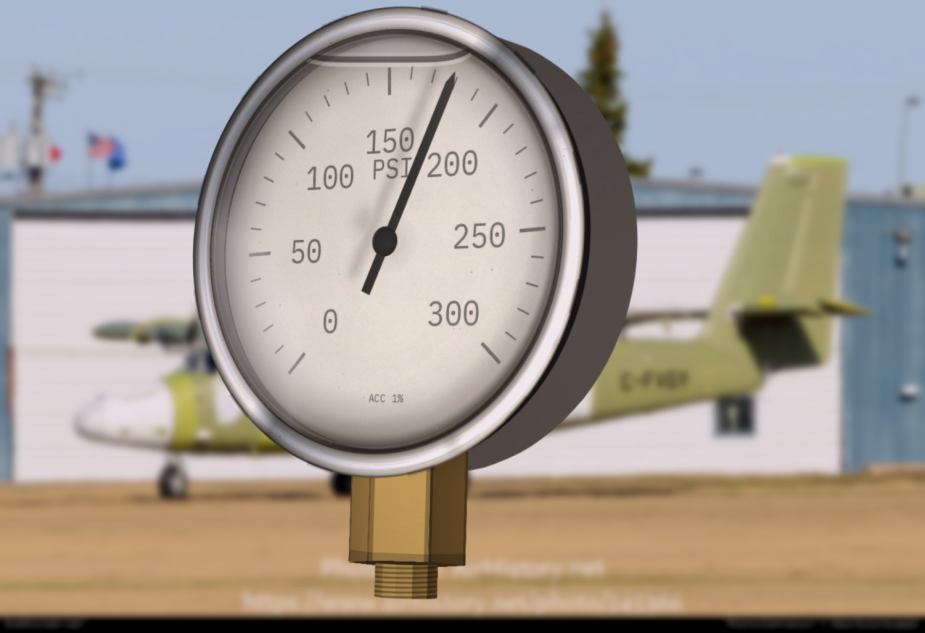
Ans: 180 (psi)
